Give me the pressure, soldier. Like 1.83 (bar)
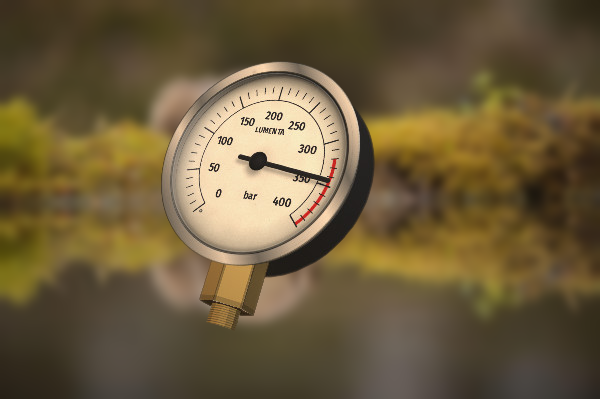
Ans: 345 (bar)
